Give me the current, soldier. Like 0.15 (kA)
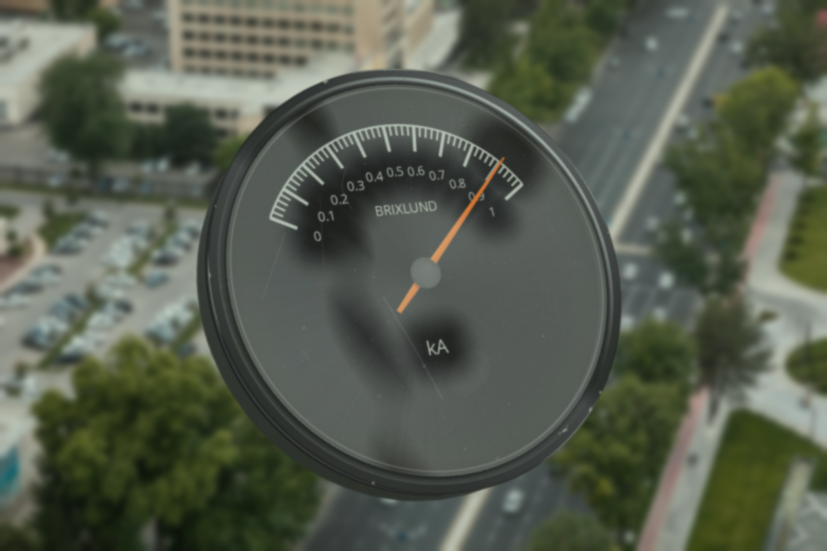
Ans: 0.9 (kA)
